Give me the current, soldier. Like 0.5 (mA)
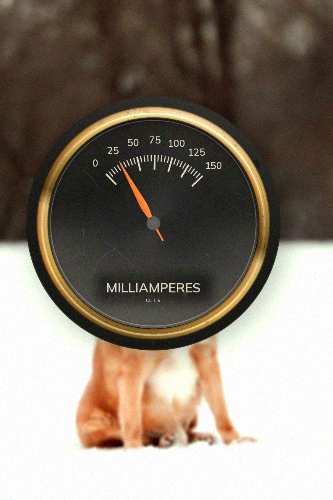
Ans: 25 (mA)
